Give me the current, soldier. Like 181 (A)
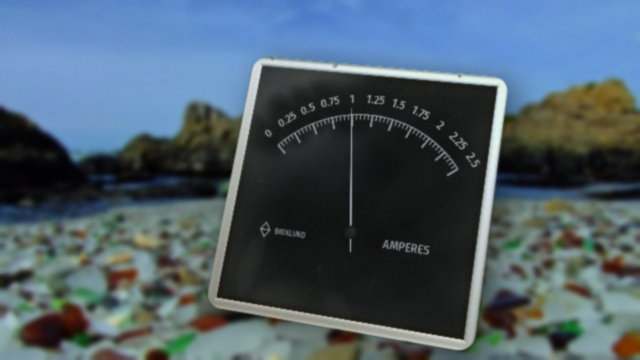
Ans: 1 (A)
